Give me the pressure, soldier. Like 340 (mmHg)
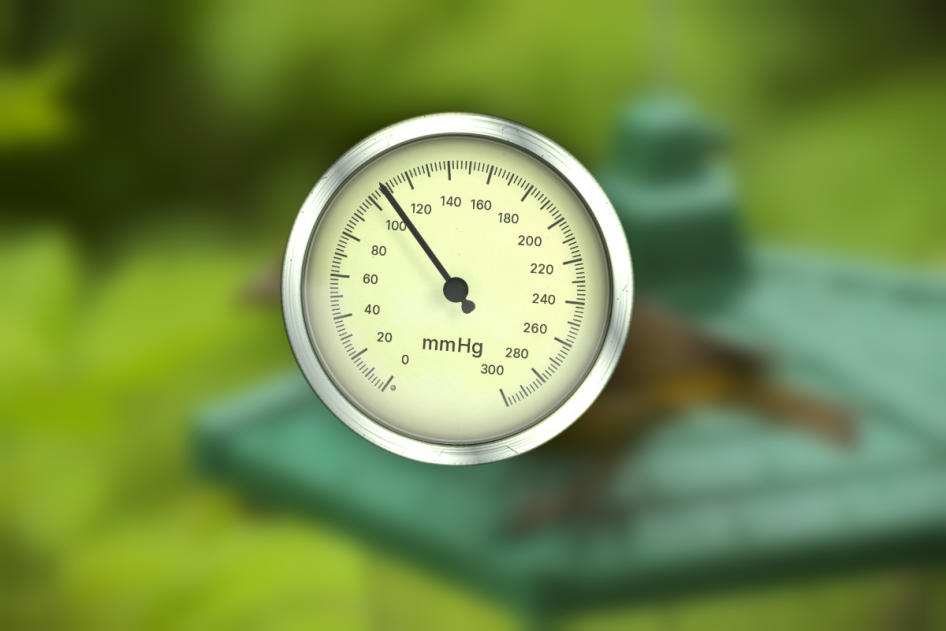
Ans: 108 (mmHg)
